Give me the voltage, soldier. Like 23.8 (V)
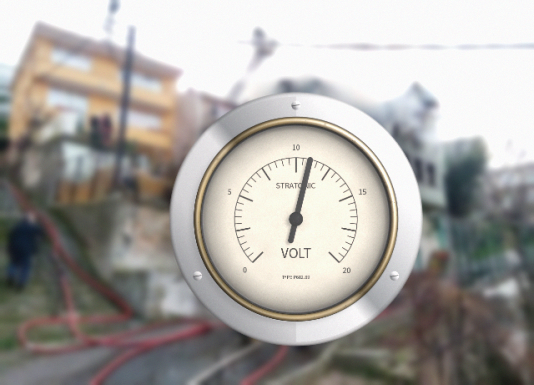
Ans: 11 (V)
